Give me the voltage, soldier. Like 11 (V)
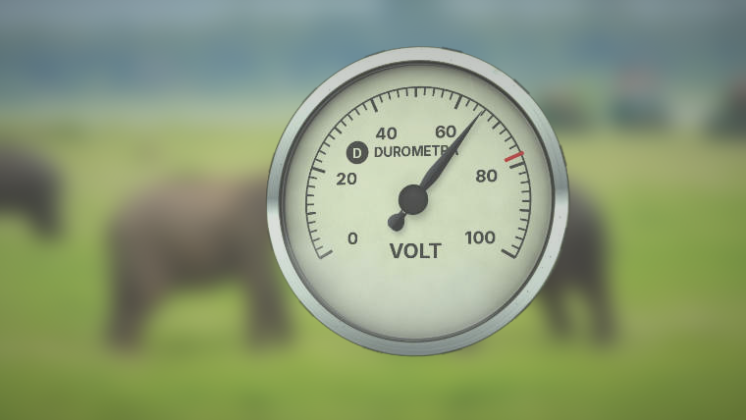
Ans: 66 (V)
